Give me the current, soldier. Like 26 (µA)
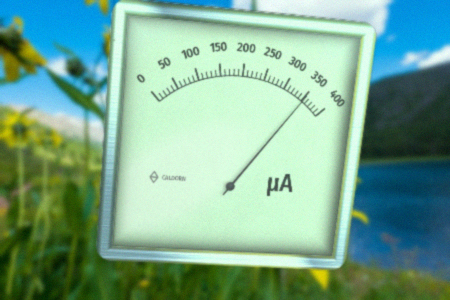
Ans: 350 (µA)
